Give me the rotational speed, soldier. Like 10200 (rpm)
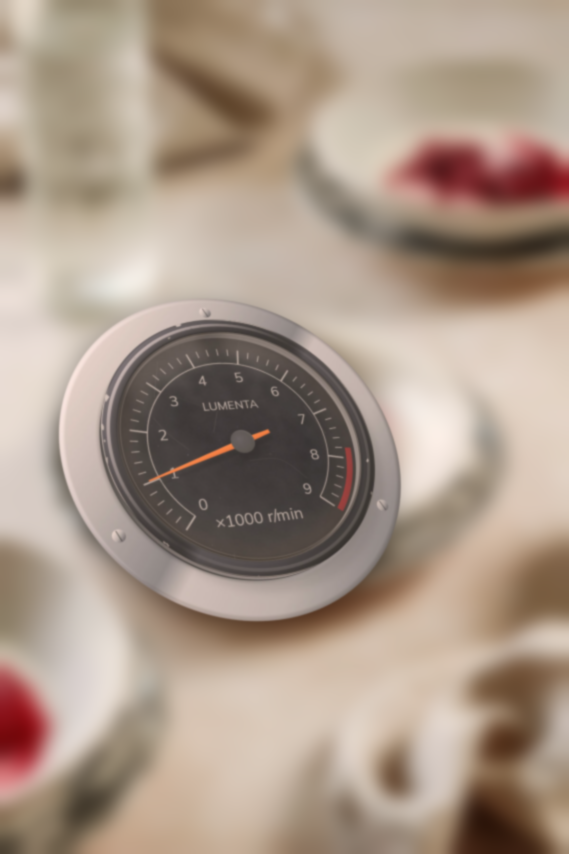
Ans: 1000 (rpm)
